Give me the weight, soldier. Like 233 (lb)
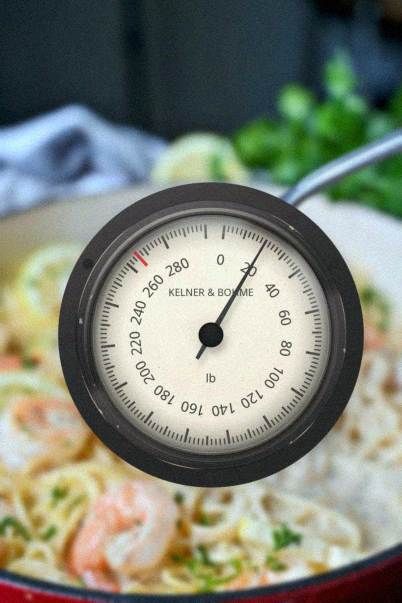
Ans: 20 (lb)
